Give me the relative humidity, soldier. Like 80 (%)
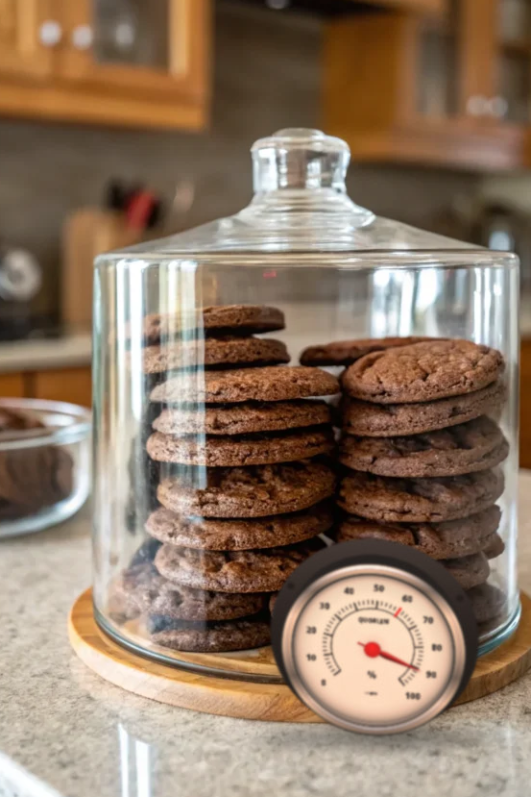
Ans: 90 (%)
